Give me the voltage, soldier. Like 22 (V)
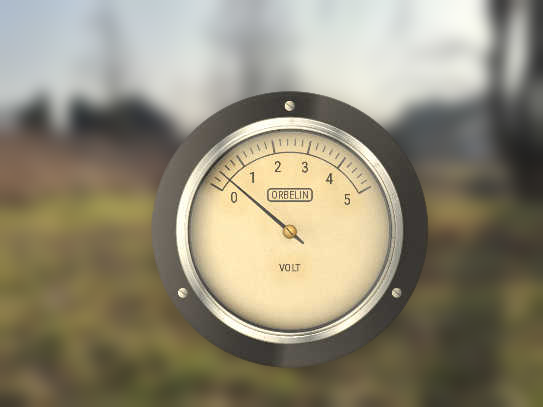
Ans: 0.4 (V)
